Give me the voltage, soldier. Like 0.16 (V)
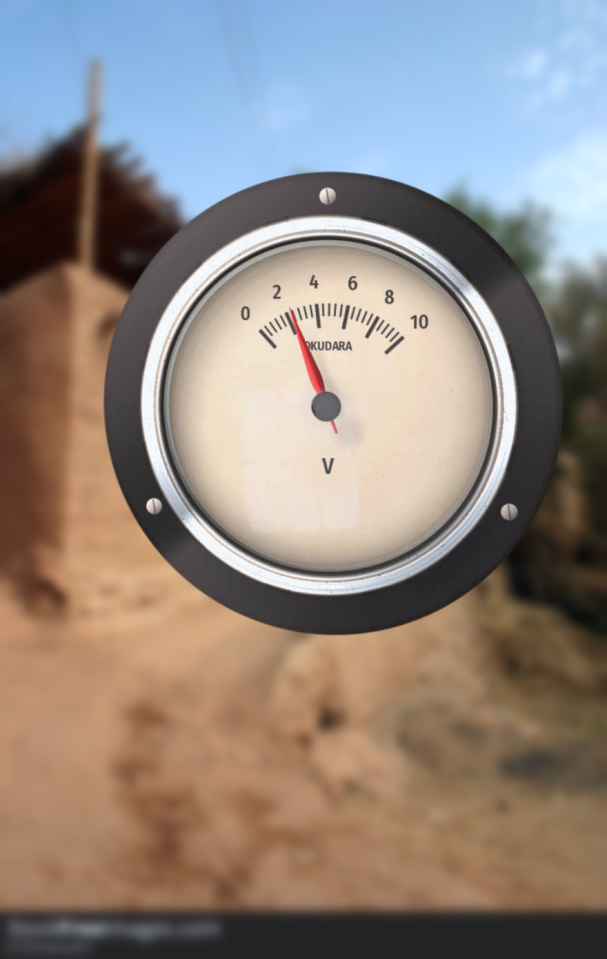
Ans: 2.4 (V)
